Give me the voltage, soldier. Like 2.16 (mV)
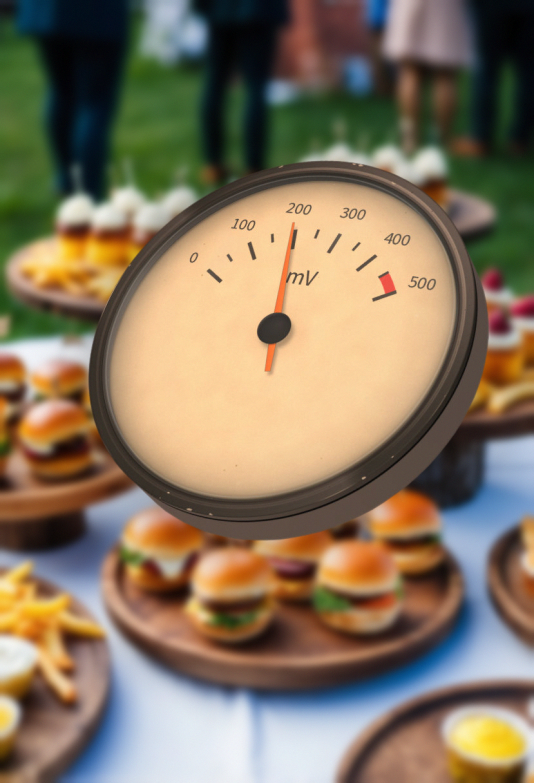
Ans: 200 (mV)
